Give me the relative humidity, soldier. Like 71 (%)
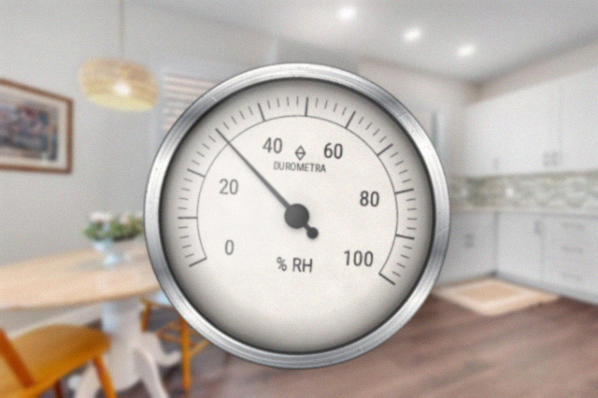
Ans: 30 (%)
